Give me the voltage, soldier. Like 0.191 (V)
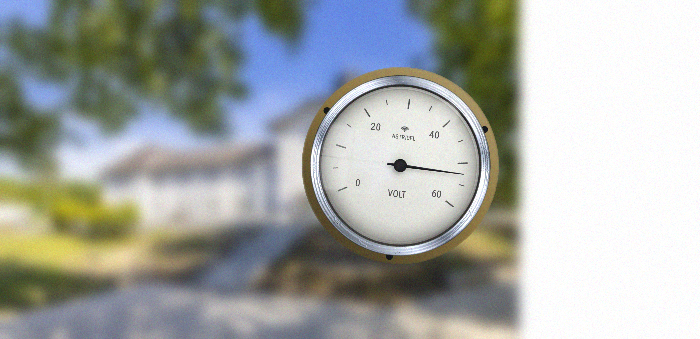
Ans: 52.5 (V)
